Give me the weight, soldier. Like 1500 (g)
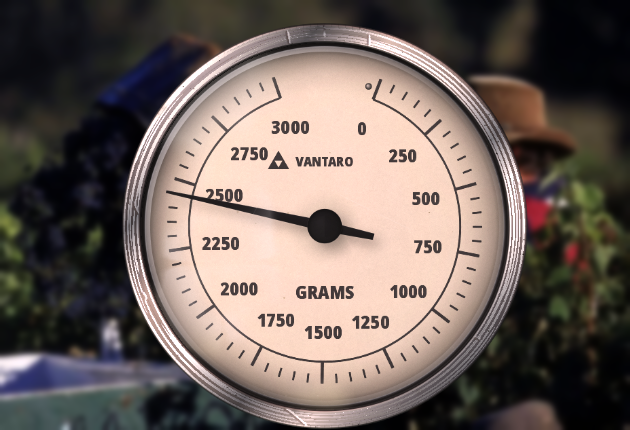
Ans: 2450 (g)
